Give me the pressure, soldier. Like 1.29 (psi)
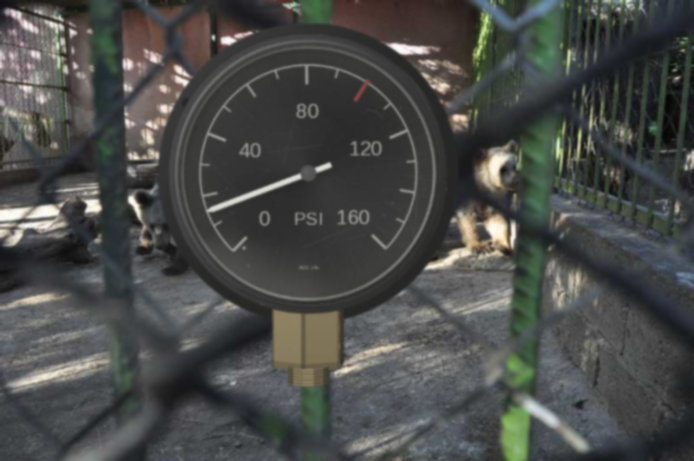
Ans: 15 (psi)
